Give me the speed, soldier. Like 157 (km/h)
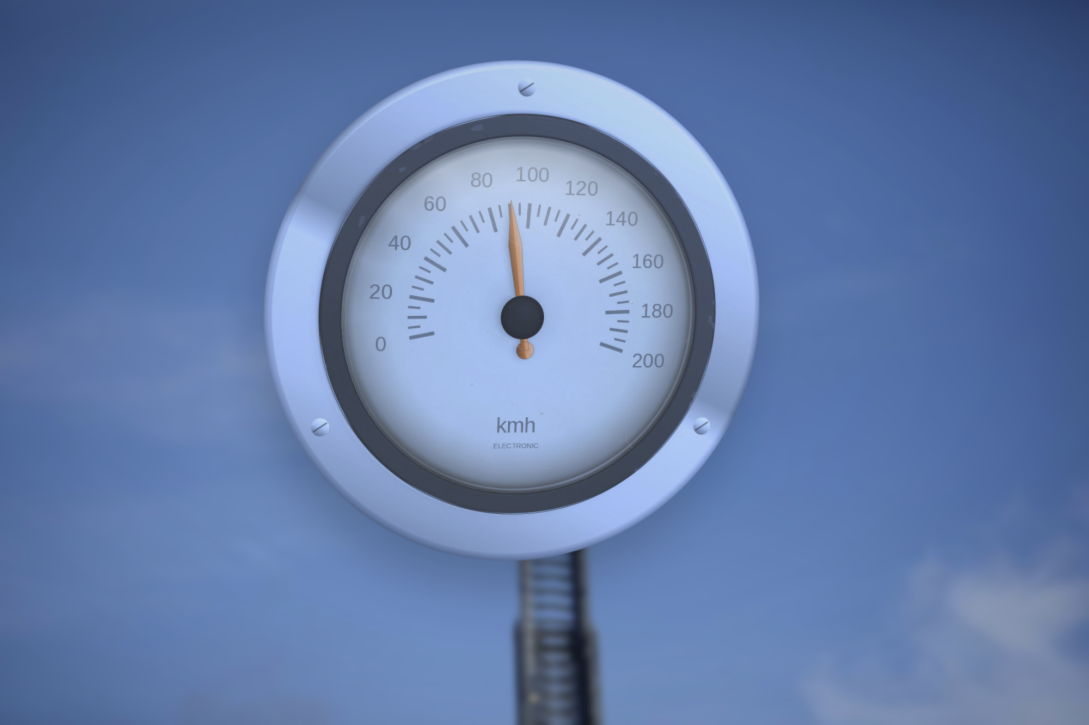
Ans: 90 (km/h)
